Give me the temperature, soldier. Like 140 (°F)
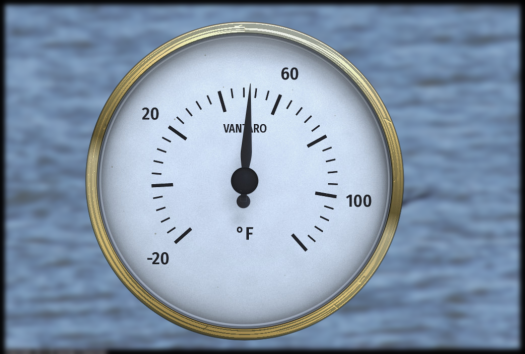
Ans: 50 (°F)
